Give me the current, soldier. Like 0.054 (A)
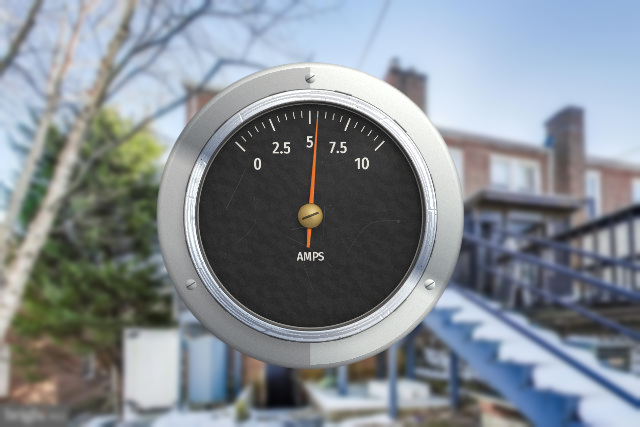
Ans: 5.5 (A)
